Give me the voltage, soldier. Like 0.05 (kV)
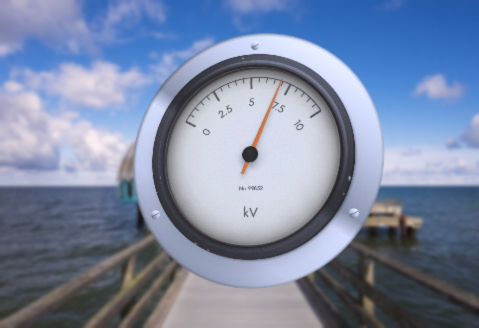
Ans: 7 (kV)
